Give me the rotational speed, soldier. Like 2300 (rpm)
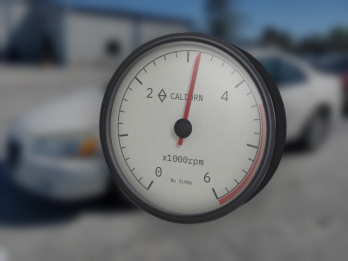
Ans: 3200 (rpm)
